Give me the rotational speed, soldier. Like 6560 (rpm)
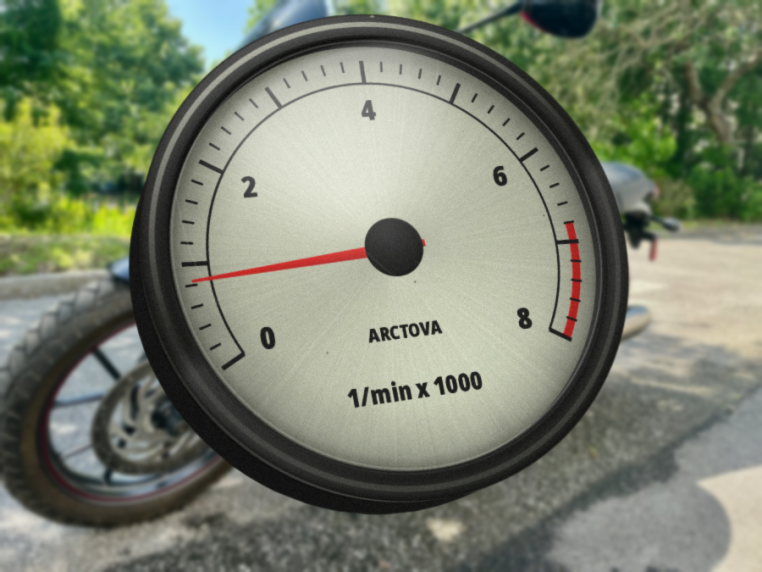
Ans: 800 (rpm)
